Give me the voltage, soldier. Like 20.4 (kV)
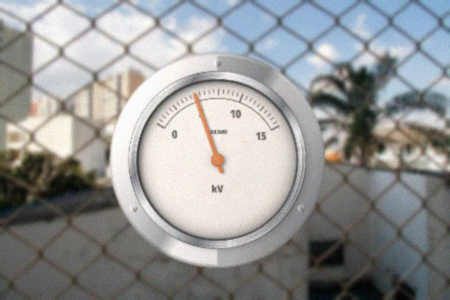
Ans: 5 (kV)
